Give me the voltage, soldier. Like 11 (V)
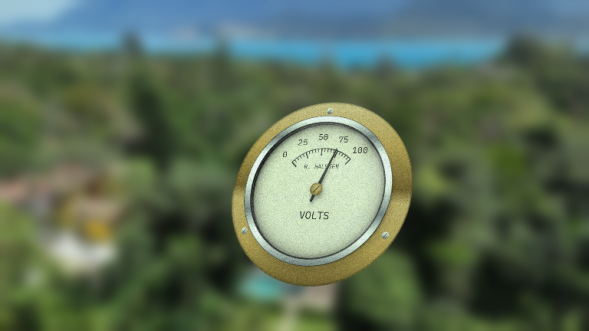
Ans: 75 (V)
